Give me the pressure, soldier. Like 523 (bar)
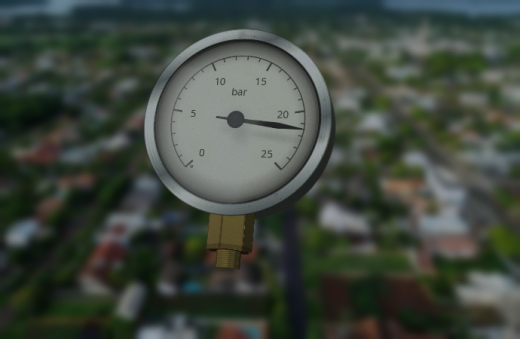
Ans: 21.5 (bar)
